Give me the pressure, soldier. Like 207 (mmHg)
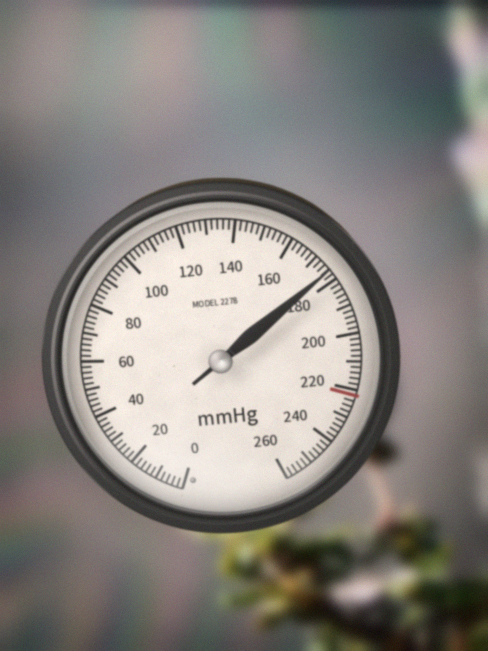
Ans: 176 (mmHg)
